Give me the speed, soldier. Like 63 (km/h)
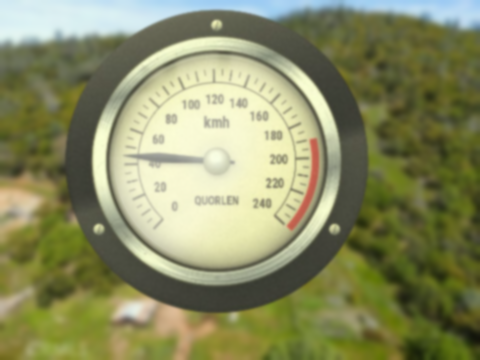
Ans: 45 (km/h)
